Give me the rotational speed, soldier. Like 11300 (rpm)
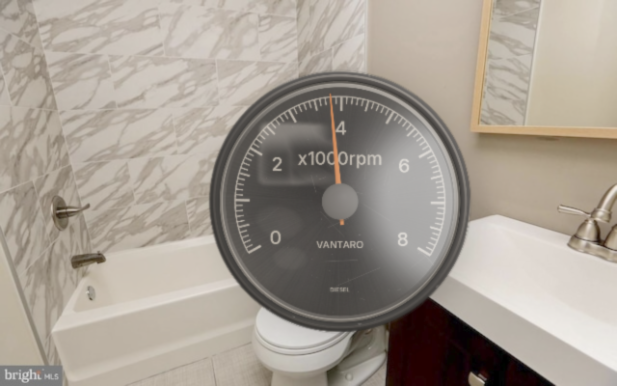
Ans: 3800 (rpm)
